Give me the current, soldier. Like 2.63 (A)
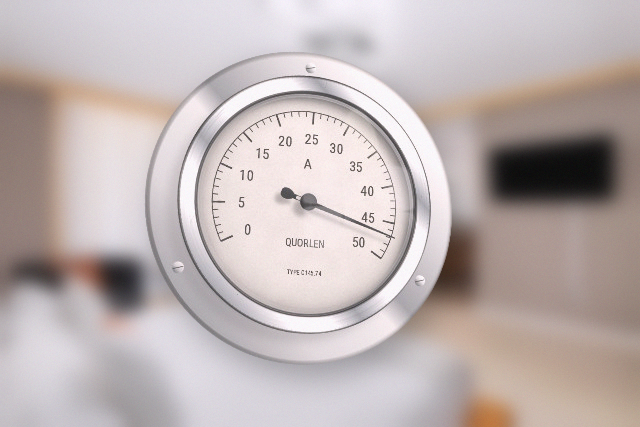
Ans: 47 (A)
